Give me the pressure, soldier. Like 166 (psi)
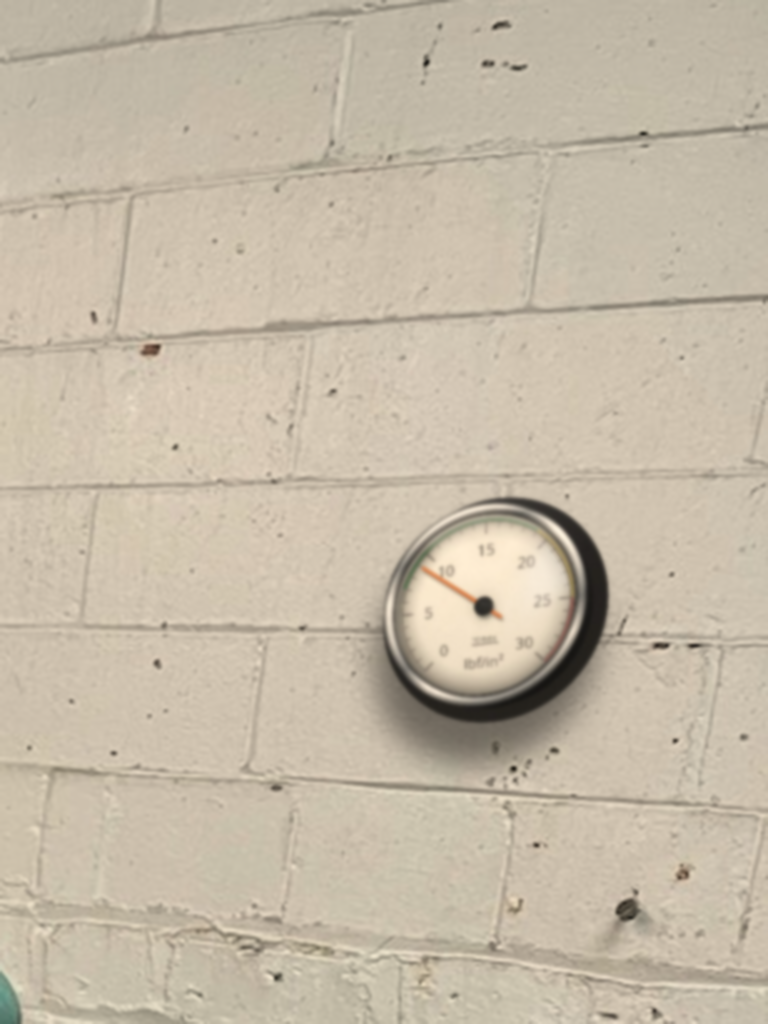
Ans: 9 (psi)
